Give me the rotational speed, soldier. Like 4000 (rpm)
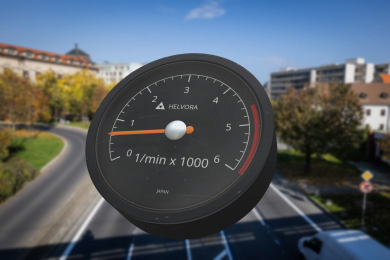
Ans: 600 (rpm)
